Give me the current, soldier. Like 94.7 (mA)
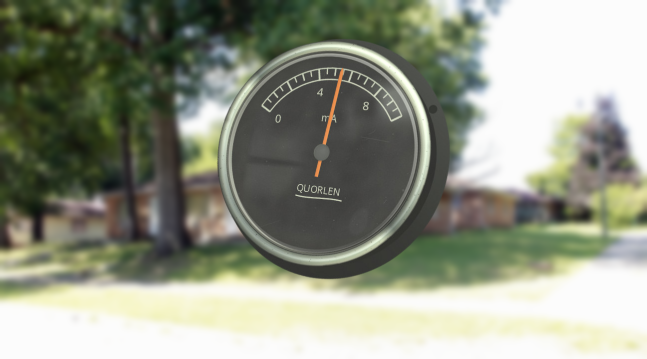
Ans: 5.5 (mA)
